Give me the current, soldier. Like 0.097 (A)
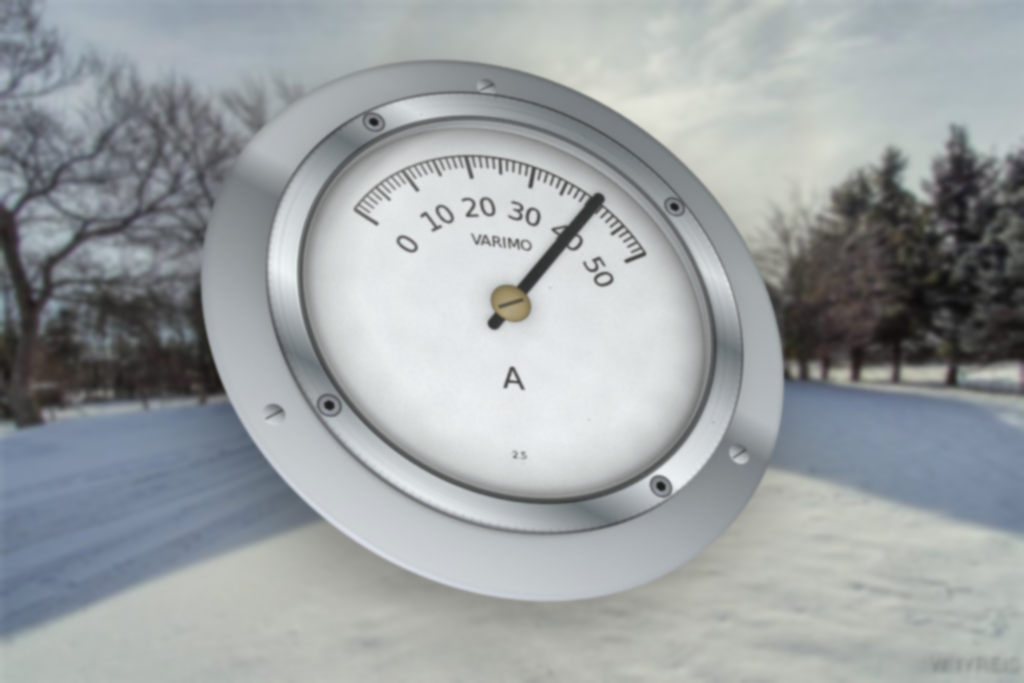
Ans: 40 (A)
